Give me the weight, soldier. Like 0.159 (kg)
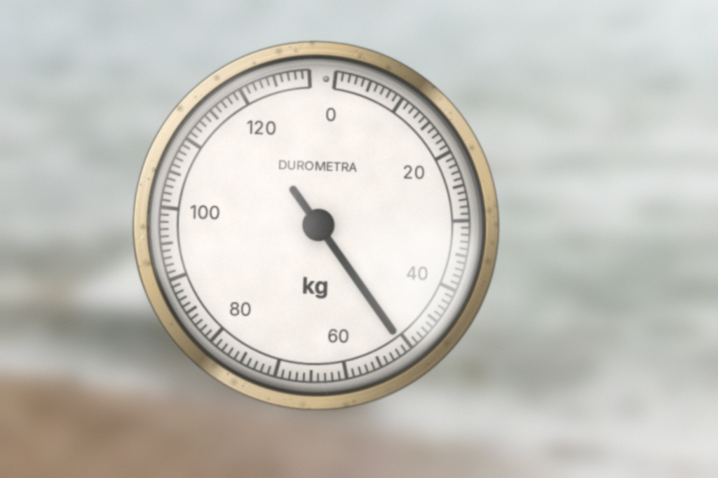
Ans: 51 (kg)
